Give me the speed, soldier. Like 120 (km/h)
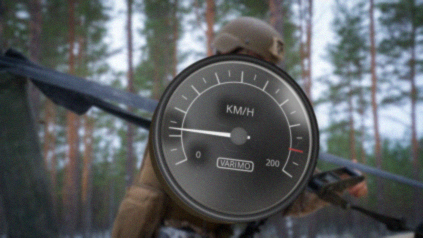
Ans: 25 (km/h)
